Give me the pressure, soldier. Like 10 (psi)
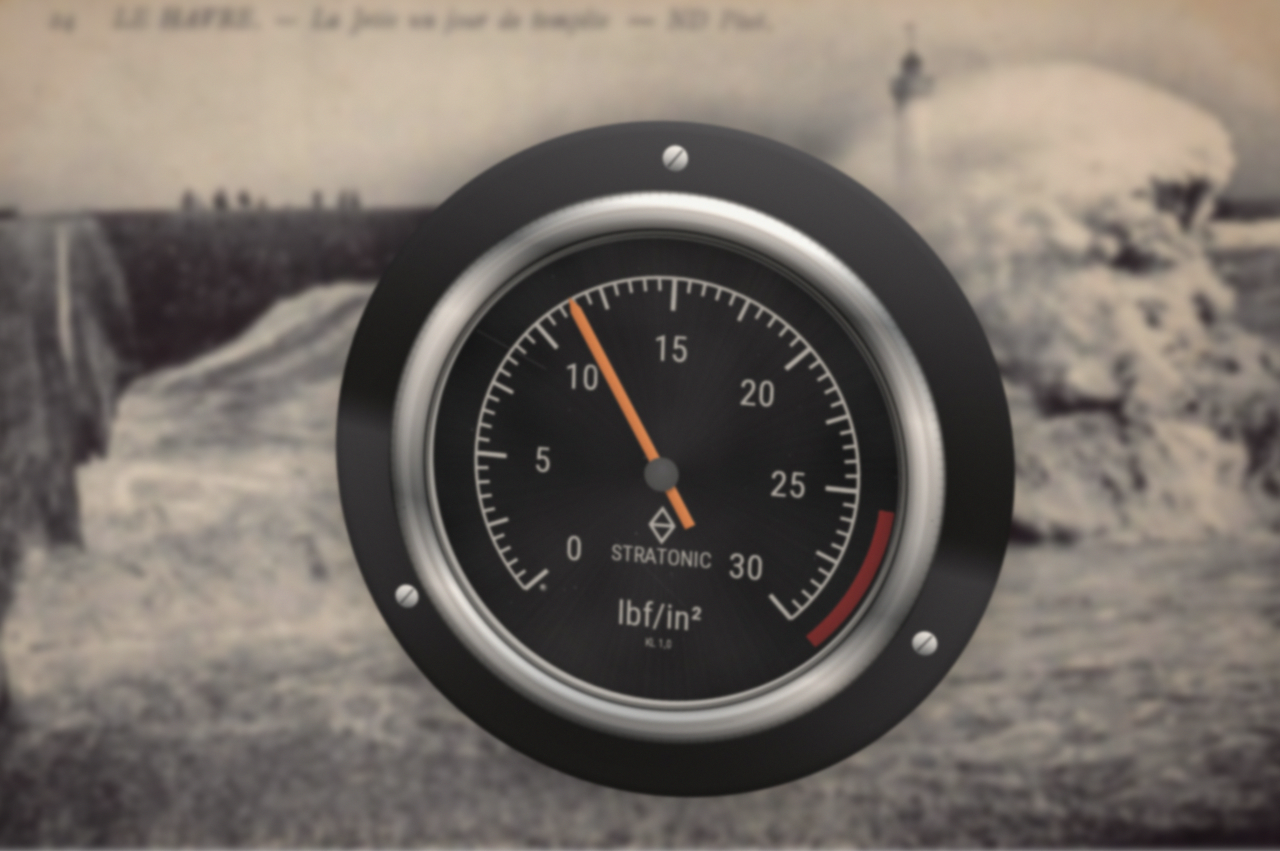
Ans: 11.5 (psi)
